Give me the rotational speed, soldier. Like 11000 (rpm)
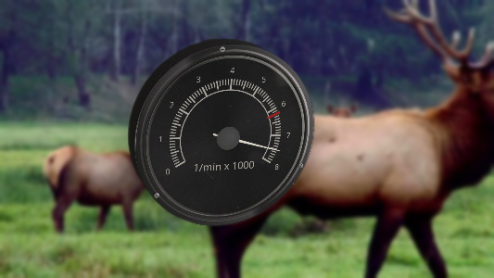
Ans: 7500 (rpm)
